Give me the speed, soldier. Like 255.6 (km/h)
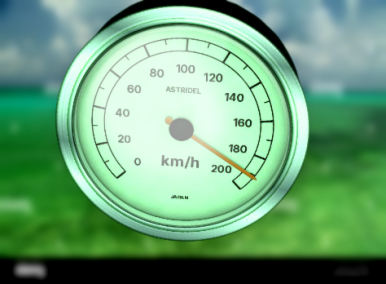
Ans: 190 (km/h)
